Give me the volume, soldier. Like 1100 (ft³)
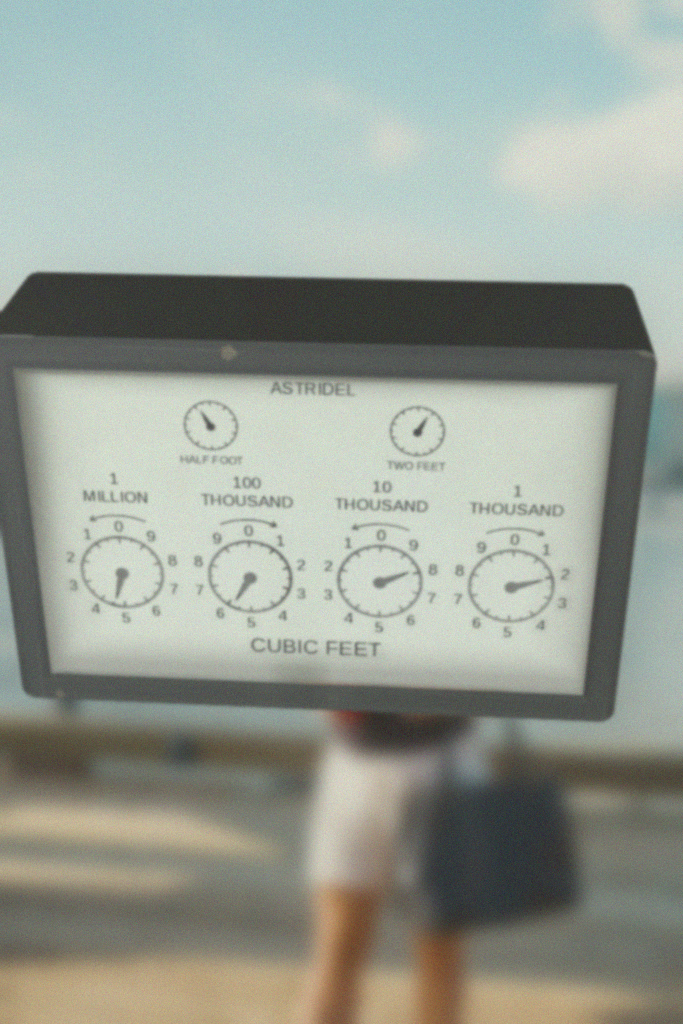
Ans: 458200 (ft³)
